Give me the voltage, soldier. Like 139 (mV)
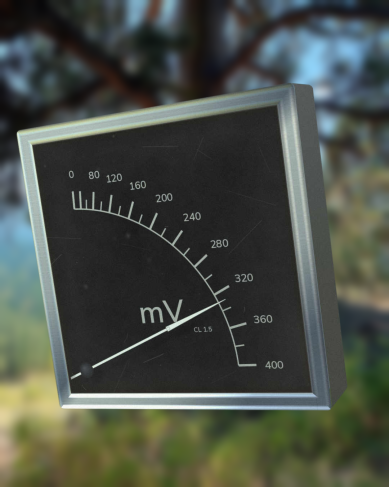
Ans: 330 (mV)
